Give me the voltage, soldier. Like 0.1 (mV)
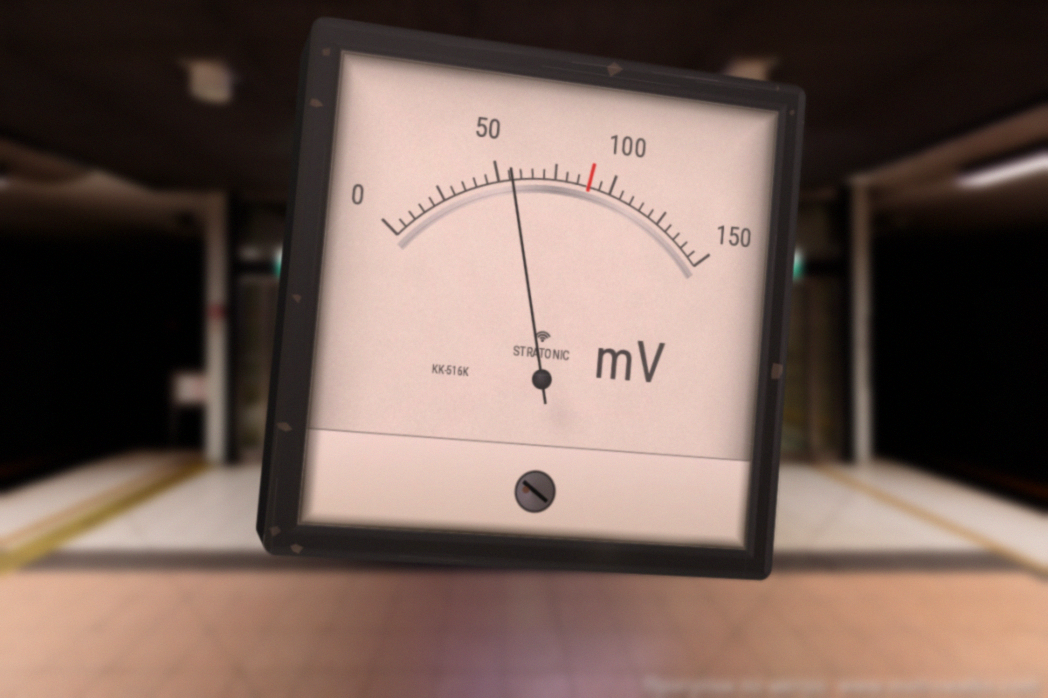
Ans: 55 (mV)
